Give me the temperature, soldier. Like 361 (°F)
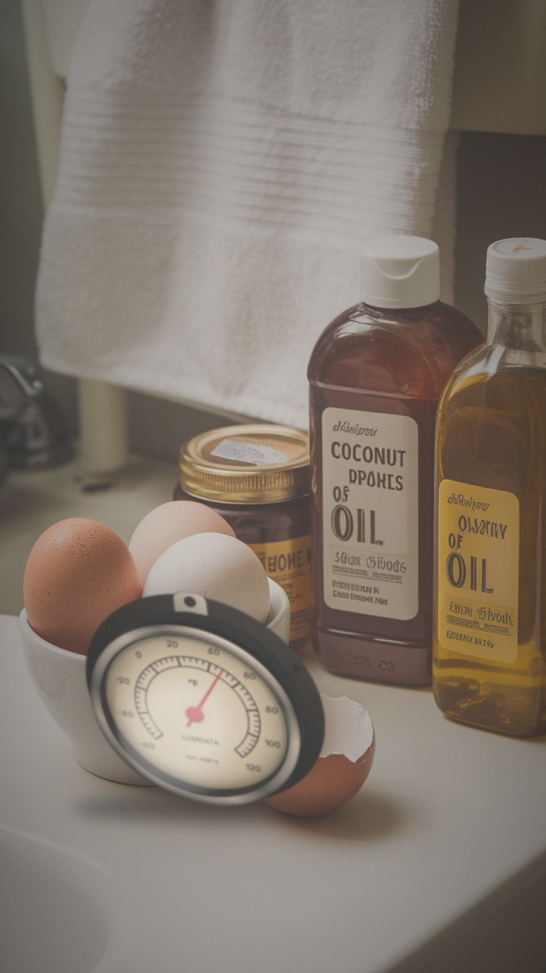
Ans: 48 (°F)
